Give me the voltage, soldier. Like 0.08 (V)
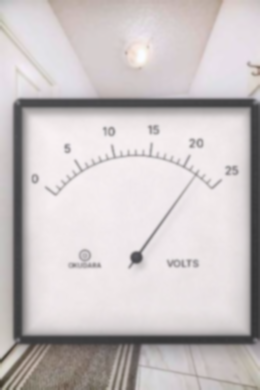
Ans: 22 (V)
